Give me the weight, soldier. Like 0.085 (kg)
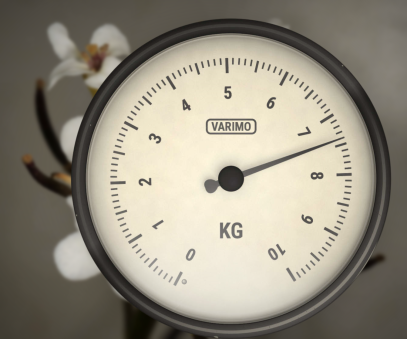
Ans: 7.4 (kg)
